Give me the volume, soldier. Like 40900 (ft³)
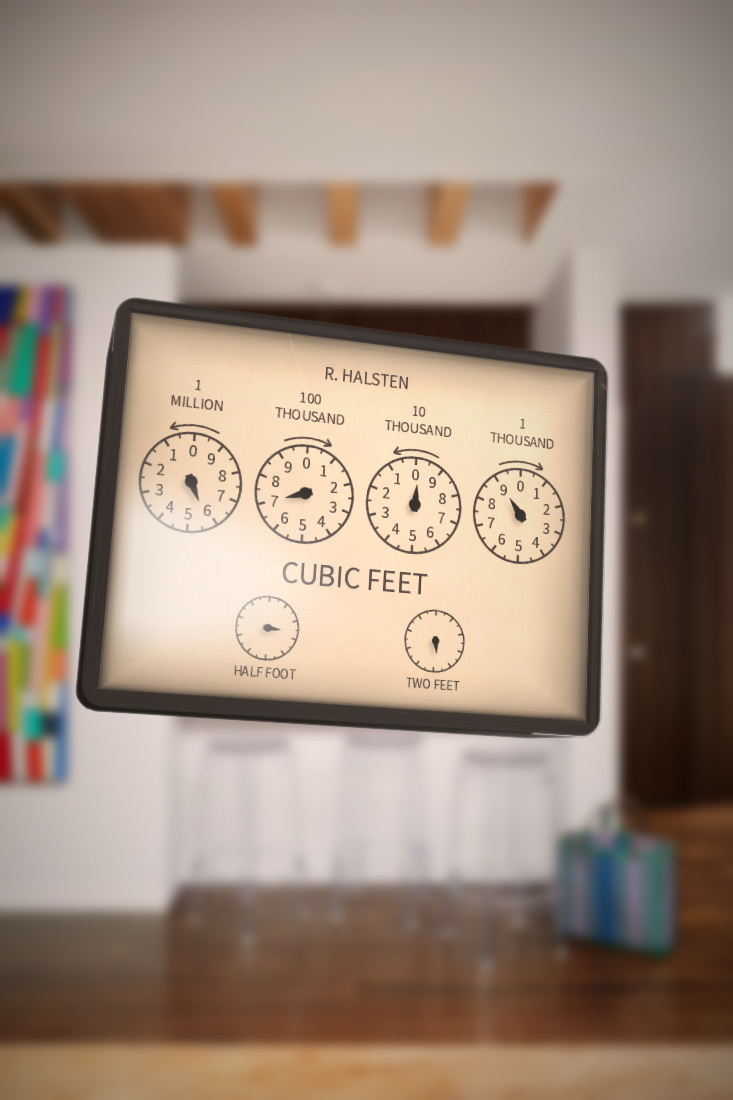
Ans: 569900 (ft³)
